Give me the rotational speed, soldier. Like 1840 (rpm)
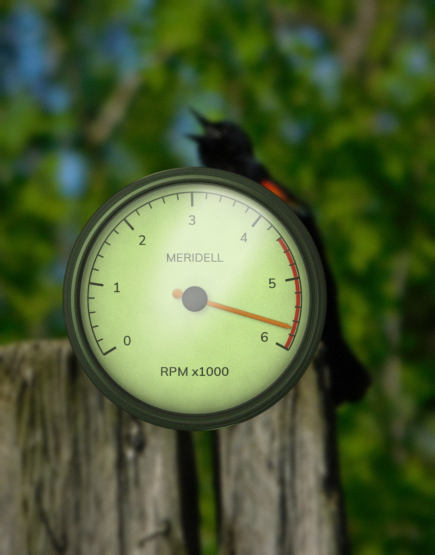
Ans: 5700 (rpm)
